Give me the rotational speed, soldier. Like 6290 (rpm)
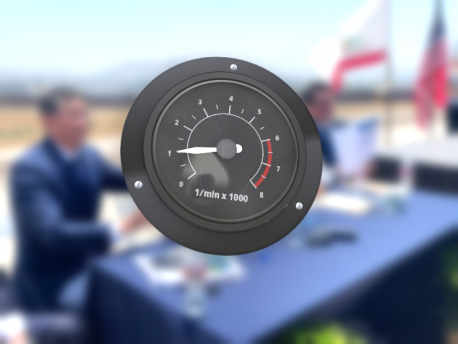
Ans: 1000 (rpm)
